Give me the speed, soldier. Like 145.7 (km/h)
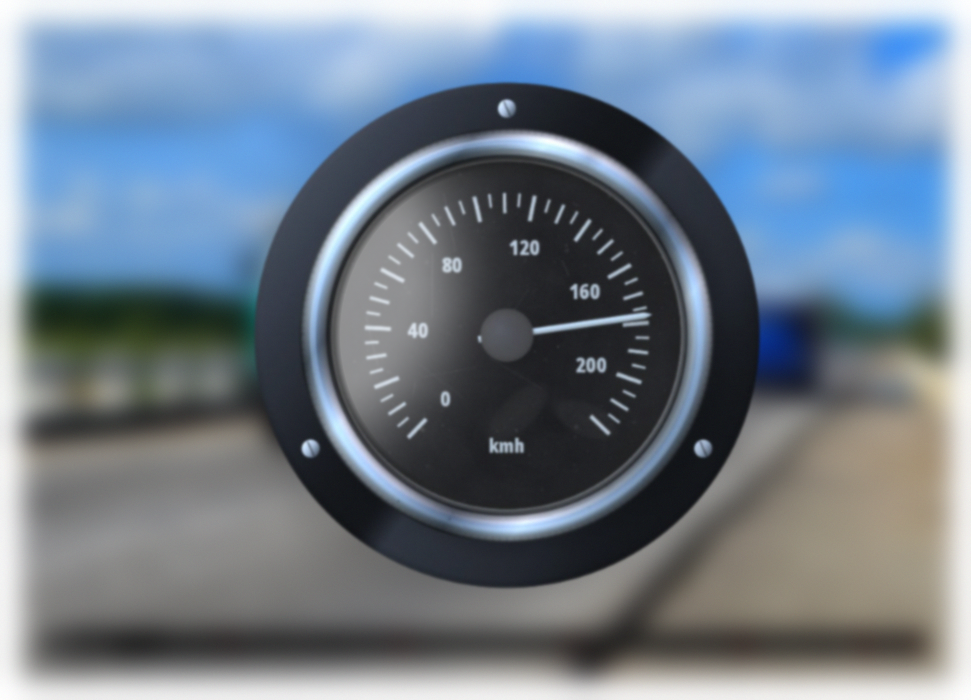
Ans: 177.5 (km/h)
